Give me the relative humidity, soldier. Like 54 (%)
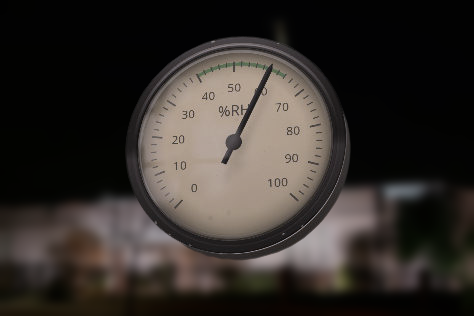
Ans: 60 (%)
